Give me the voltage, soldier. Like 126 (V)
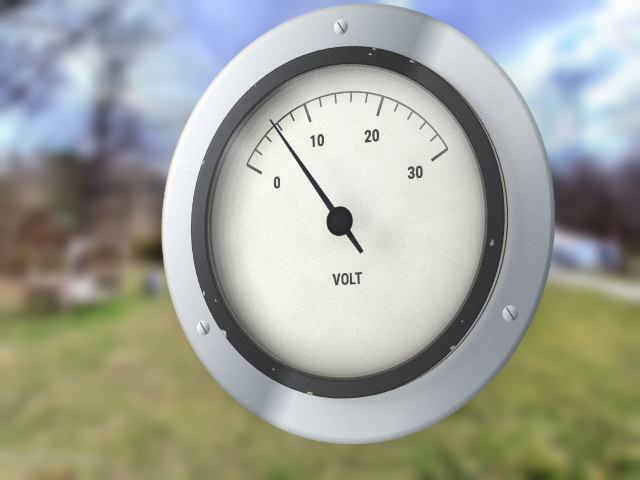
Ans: 6 (V)
